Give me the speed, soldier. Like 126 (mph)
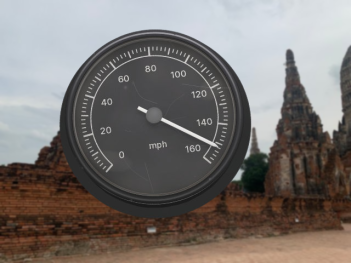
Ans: 152 (mph)
